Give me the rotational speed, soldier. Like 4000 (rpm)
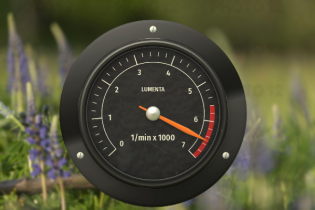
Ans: 6500 (rpm)
